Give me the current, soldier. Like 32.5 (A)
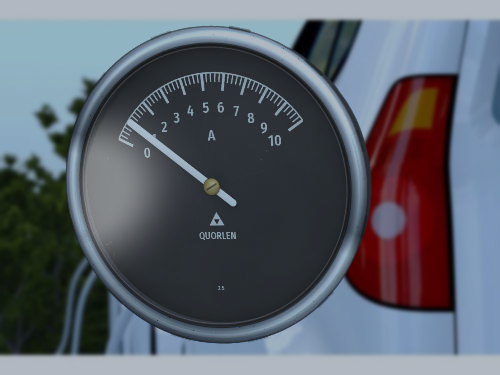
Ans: 1 (A)
